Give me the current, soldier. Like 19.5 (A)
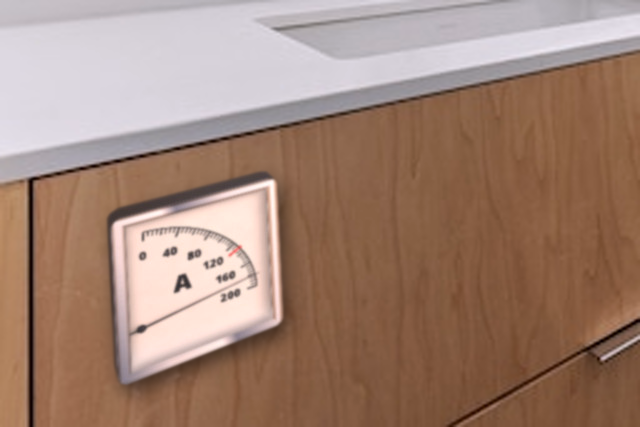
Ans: 180 (A)
